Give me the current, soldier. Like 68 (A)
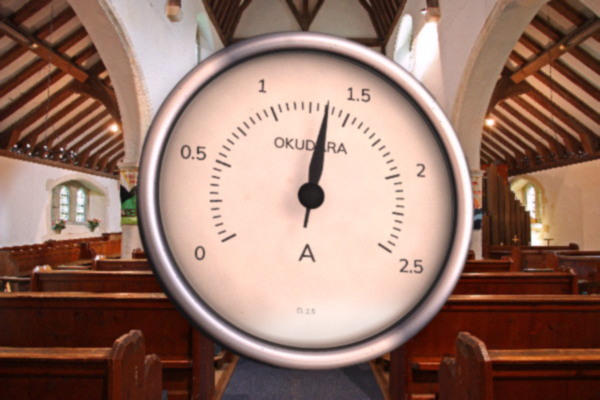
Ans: 1.35 (A)
